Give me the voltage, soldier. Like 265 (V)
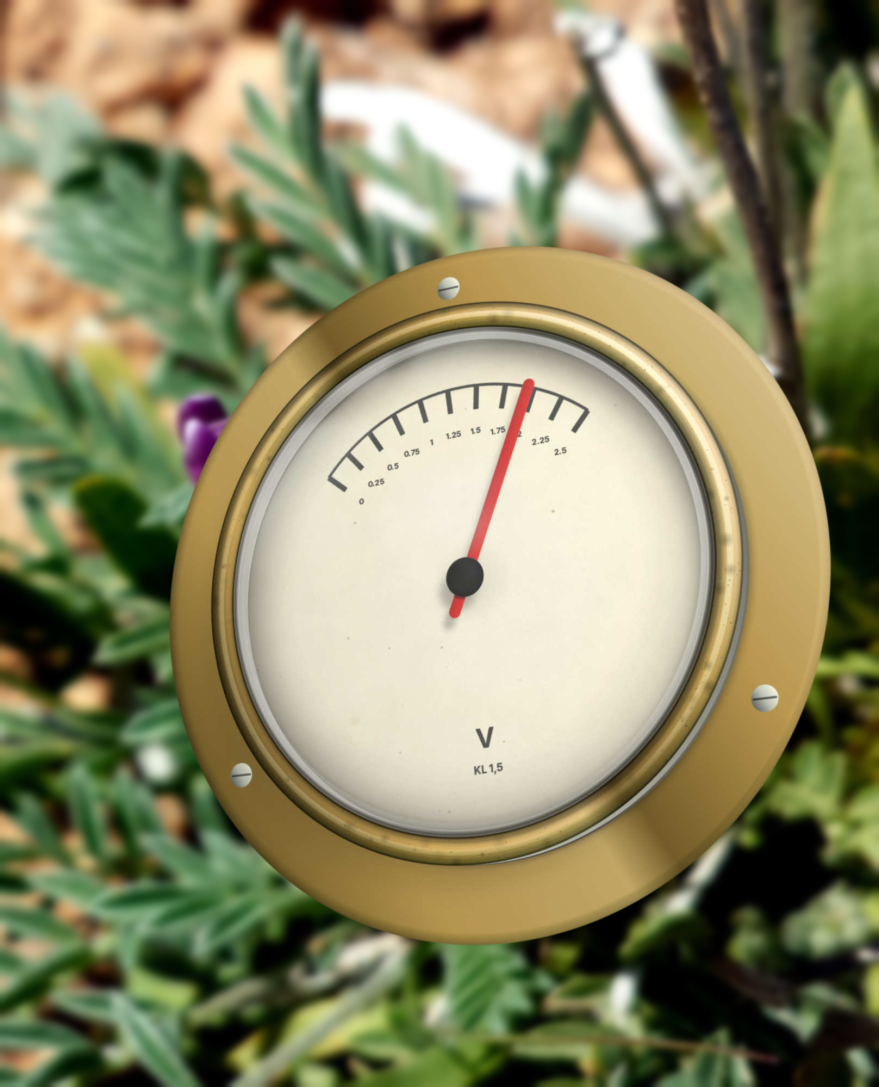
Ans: 2 (V)
